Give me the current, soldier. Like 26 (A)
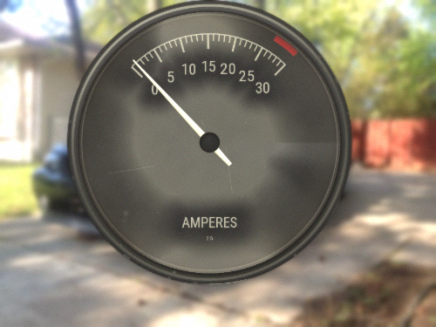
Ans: 1 (A)
